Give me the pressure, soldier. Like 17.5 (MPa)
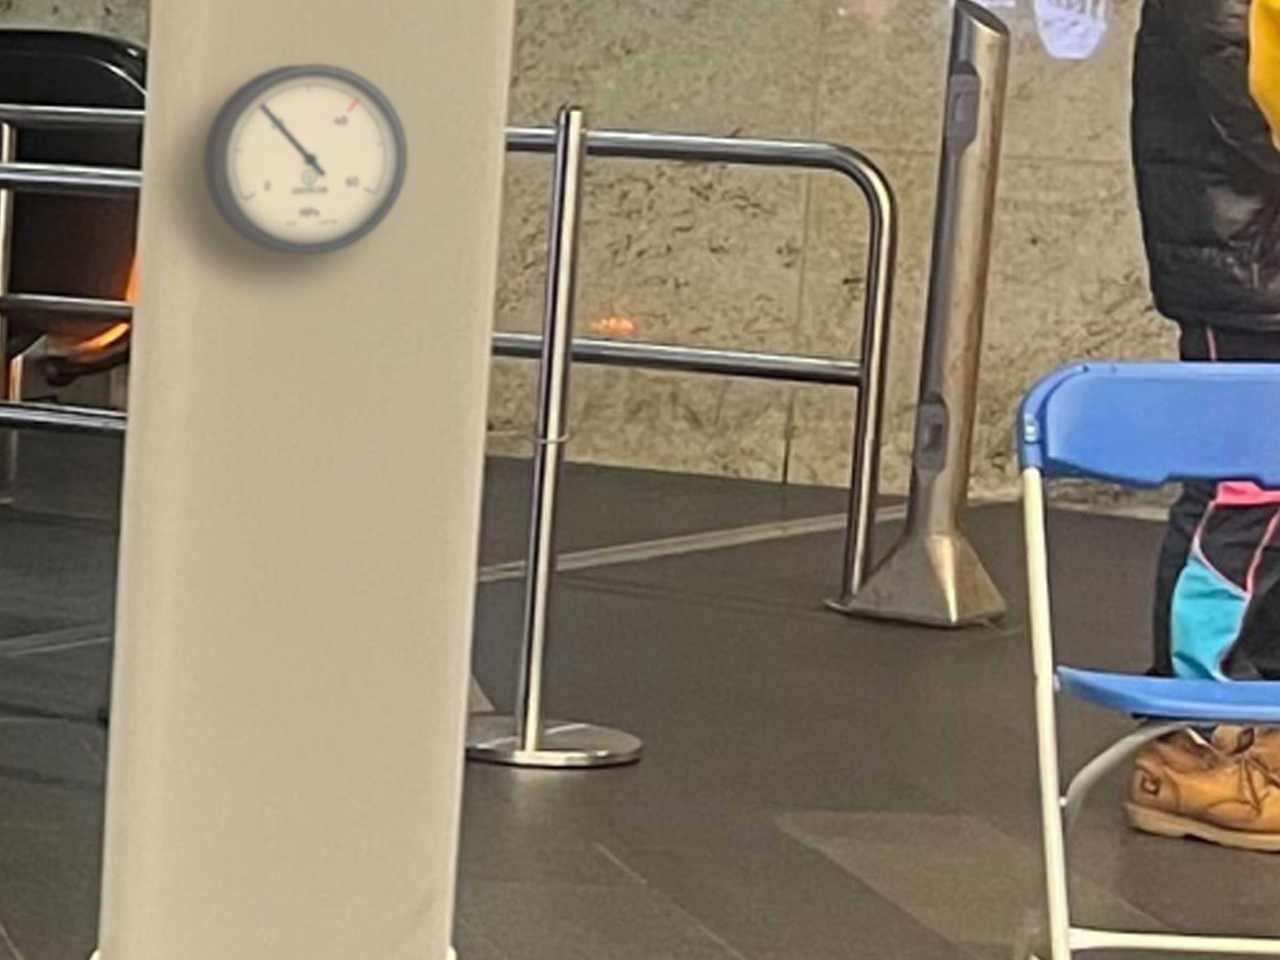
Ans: 20 (MPa)
